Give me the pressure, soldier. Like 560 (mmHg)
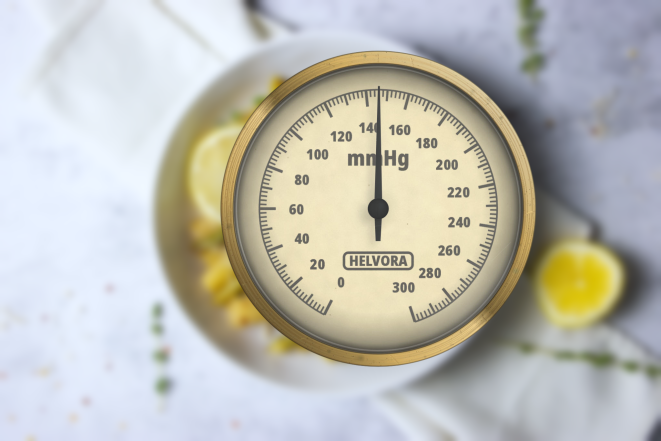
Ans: 146 (mmHg)
